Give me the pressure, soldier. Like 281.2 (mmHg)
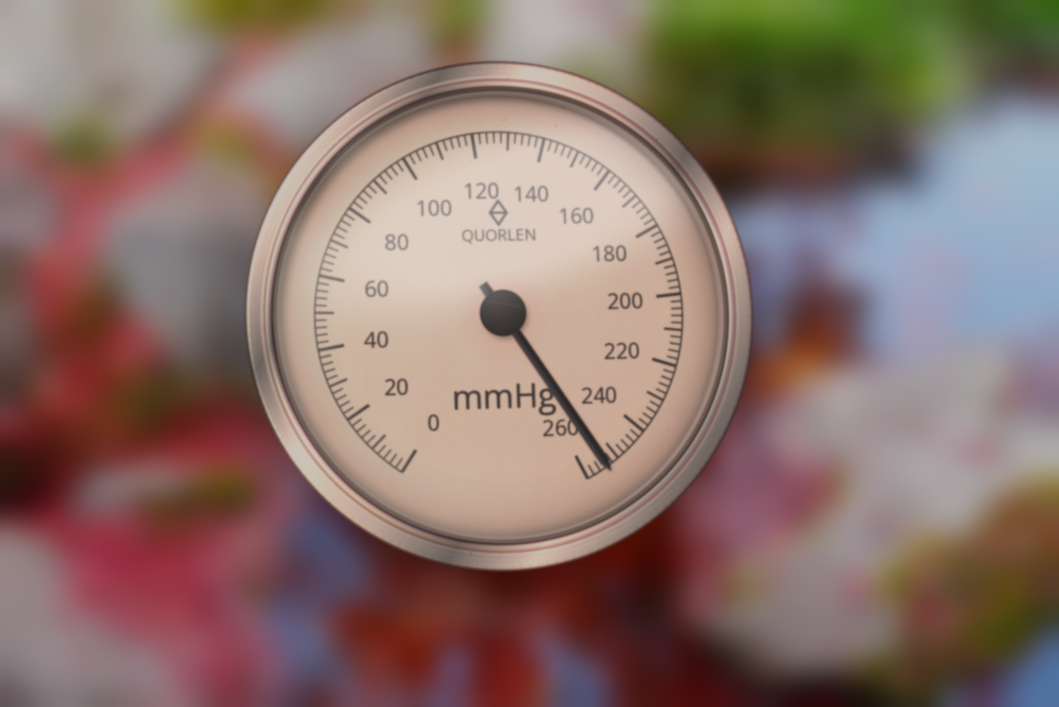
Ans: 254 (mmHg)
